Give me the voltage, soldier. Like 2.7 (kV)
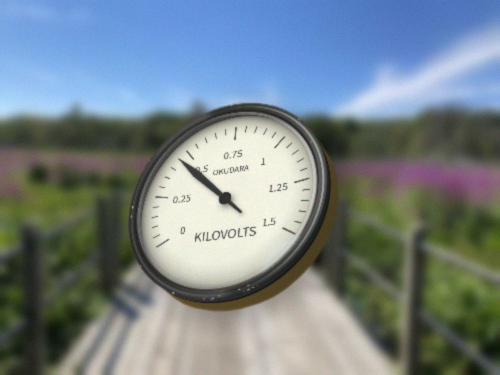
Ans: 0.45 (kV)
